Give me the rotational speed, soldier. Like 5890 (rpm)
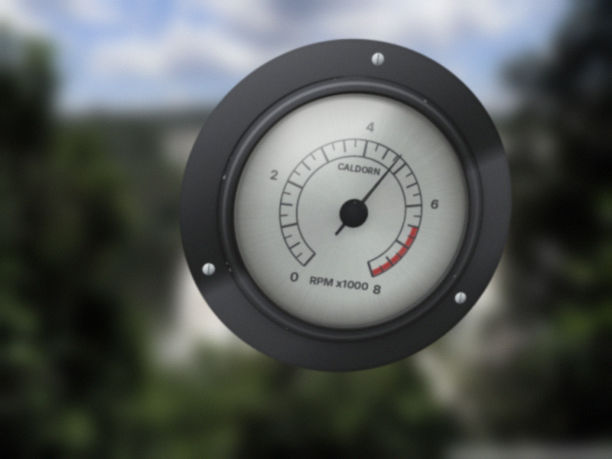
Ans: 4750 (rpm)
